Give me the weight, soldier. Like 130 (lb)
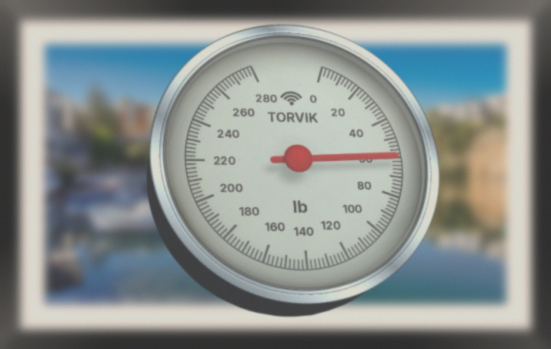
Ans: 60 (lb)
